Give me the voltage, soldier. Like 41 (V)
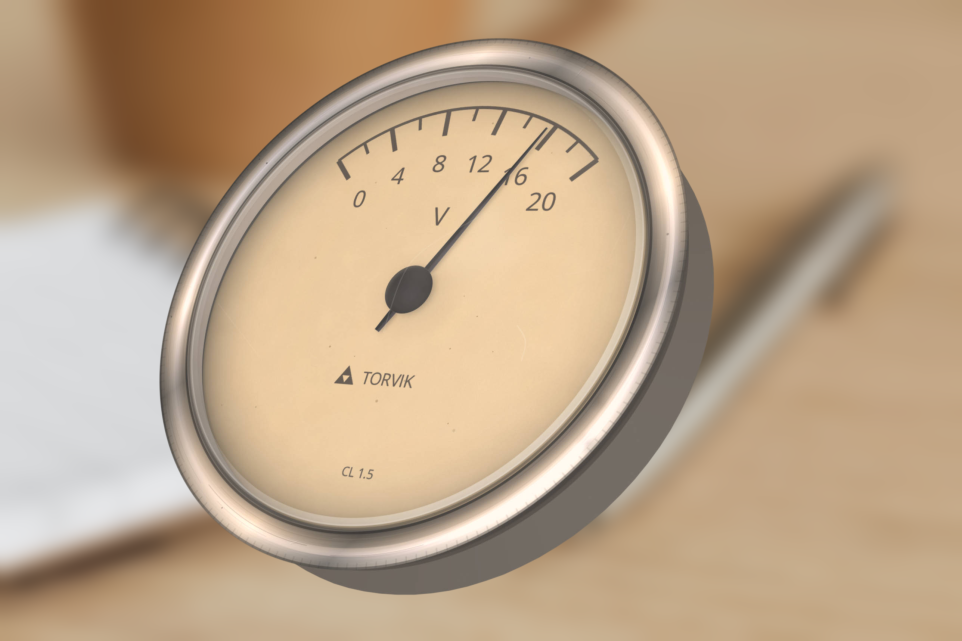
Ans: 16 (V)
